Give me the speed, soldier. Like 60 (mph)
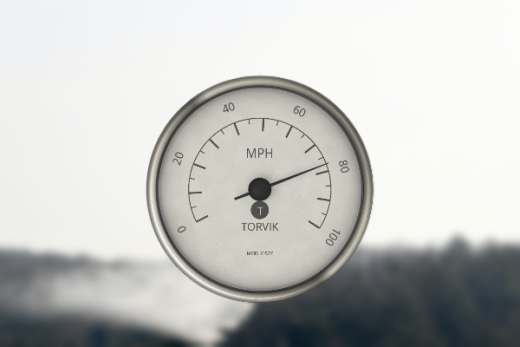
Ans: 77.5 (mph)
